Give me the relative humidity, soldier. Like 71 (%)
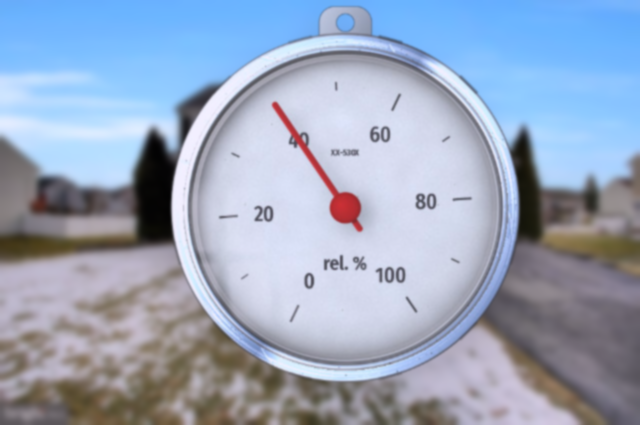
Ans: 40 (%)
